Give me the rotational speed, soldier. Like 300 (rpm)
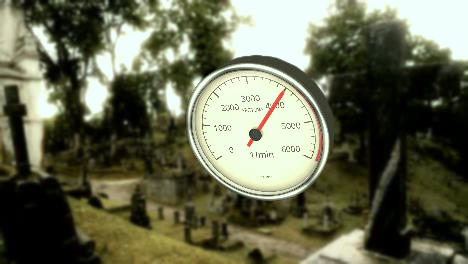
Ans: 4000 (rpm)
